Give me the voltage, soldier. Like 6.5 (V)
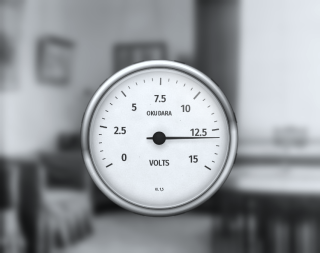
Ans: 13 (V)
